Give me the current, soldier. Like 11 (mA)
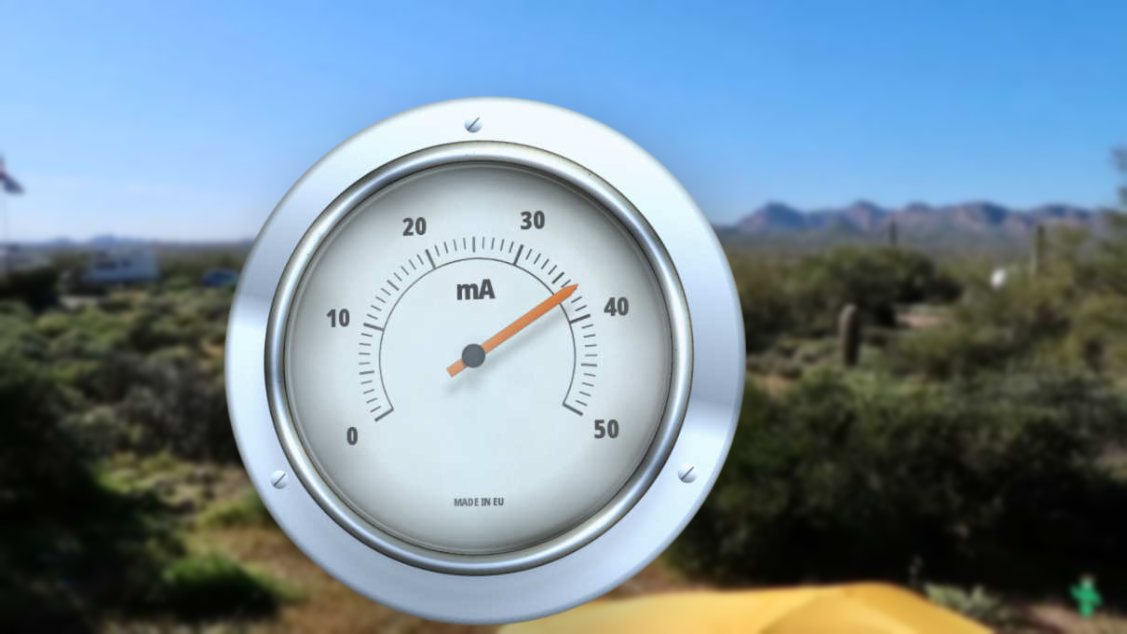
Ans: 37 (mA)
